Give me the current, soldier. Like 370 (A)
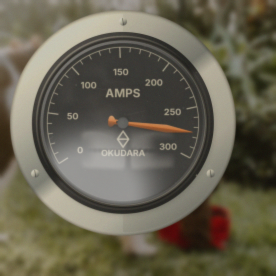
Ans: 275 (A)
